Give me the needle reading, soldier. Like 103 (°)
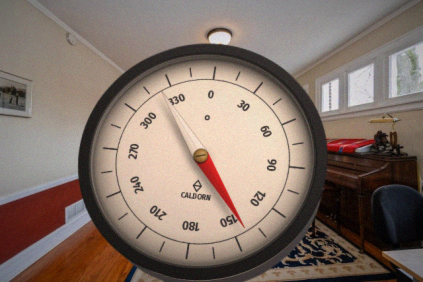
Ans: 142.5 (°)
